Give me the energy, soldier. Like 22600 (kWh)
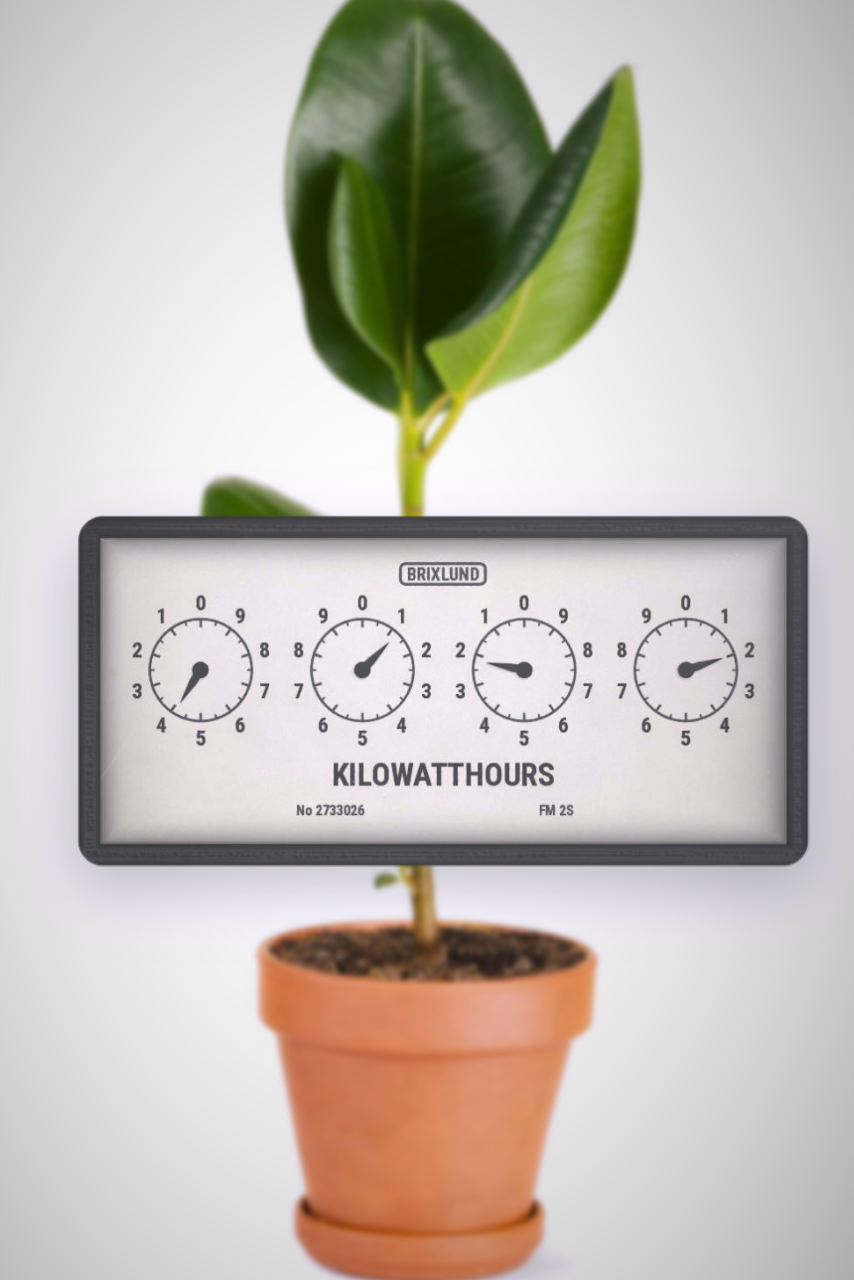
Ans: 4122 (kWh)
